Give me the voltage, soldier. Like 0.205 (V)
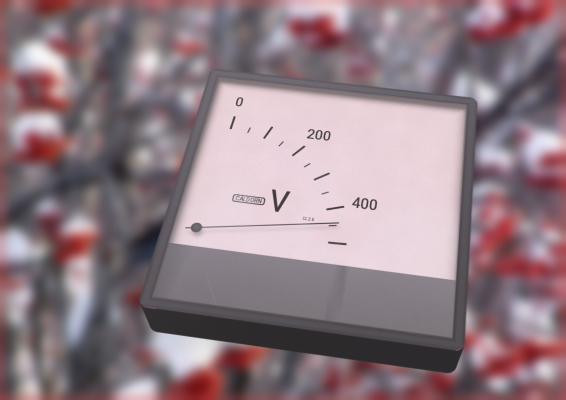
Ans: 450 (V)
